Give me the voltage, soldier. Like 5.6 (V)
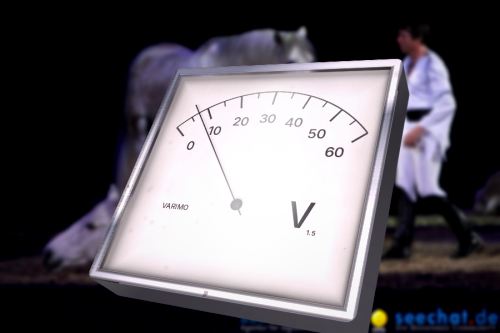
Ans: 7.5 (V)
